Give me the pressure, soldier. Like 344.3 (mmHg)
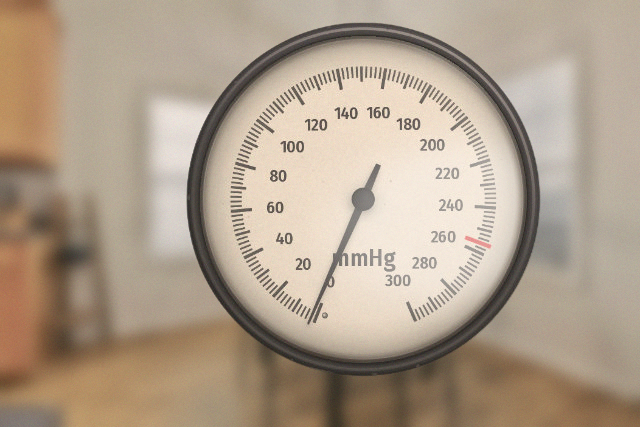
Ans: 2 (mmHg)
